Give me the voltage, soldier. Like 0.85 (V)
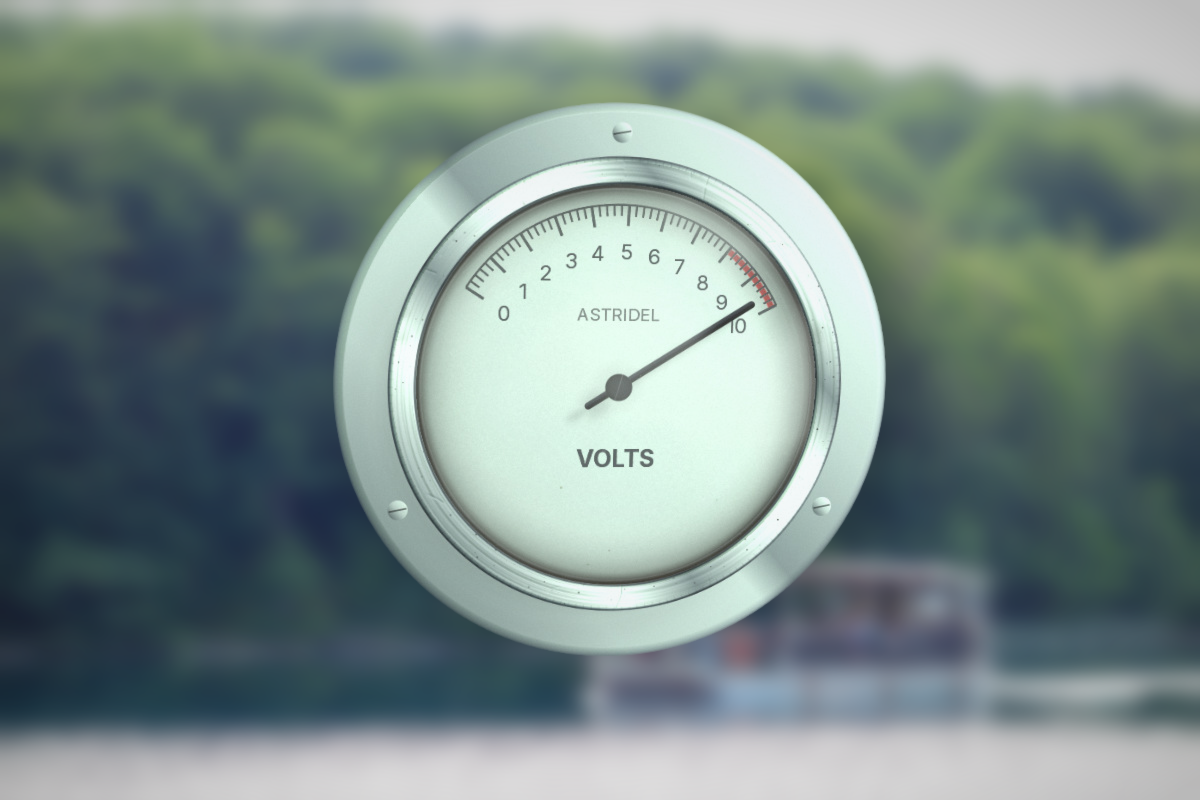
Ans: 9.6 (V)
